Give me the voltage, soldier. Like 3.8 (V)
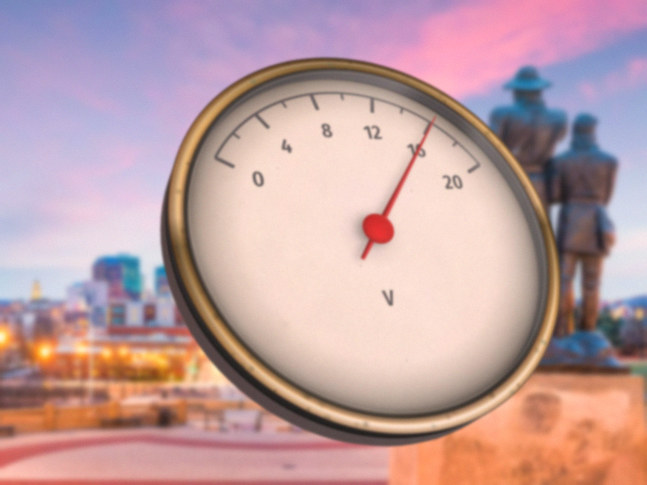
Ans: 16 (V)
